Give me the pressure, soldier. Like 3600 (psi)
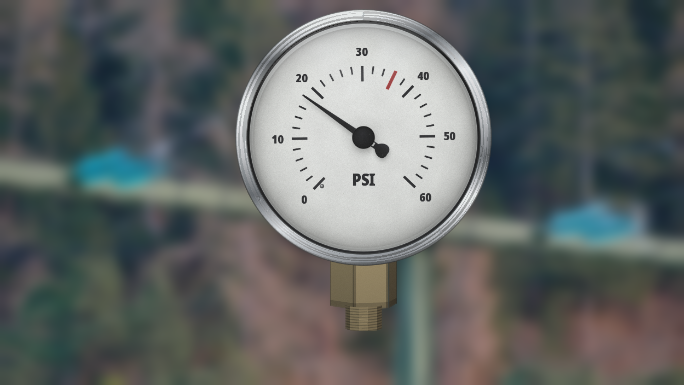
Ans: 18 (psi)
